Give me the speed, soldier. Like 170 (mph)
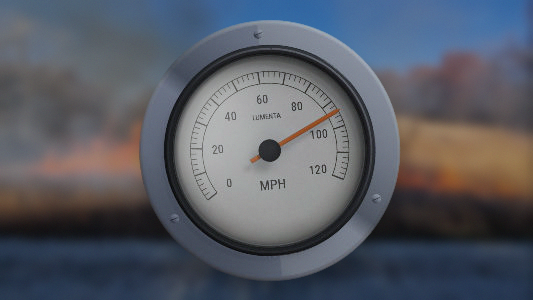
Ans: 94 (mph)
